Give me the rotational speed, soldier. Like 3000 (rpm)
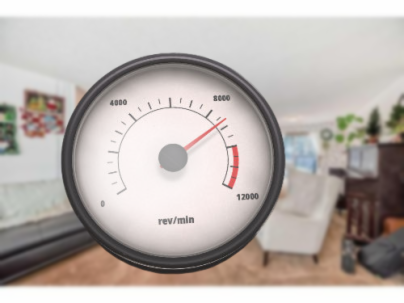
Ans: 8750 (rpm)
